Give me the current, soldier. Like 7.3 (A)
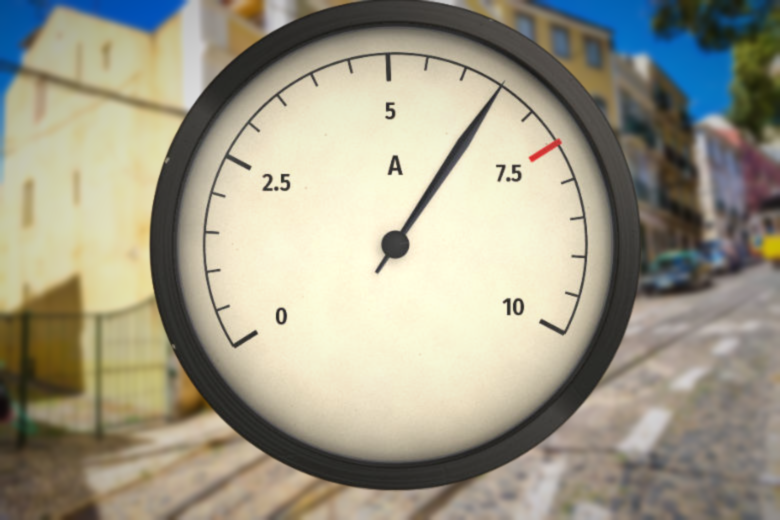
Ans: 6.5 (A)
